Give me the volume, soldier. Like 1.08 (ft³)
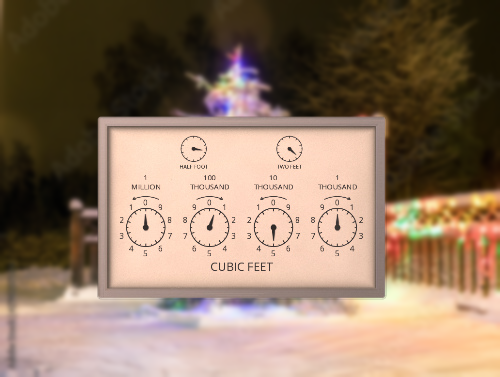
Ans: 5000 (ft³)
